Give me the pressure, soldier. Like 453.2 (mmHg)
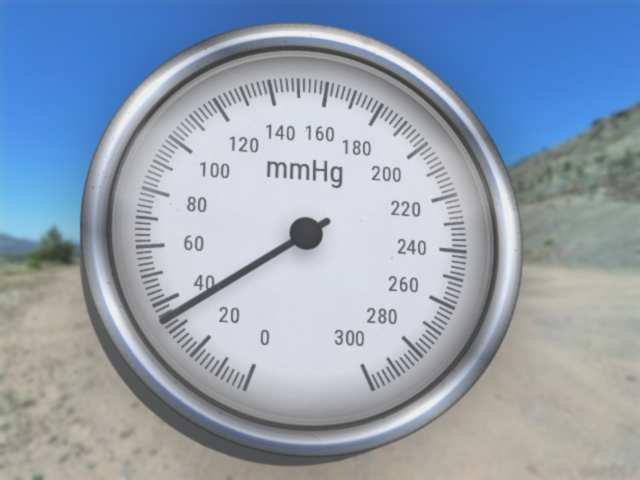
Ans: 34 (mmHg)
